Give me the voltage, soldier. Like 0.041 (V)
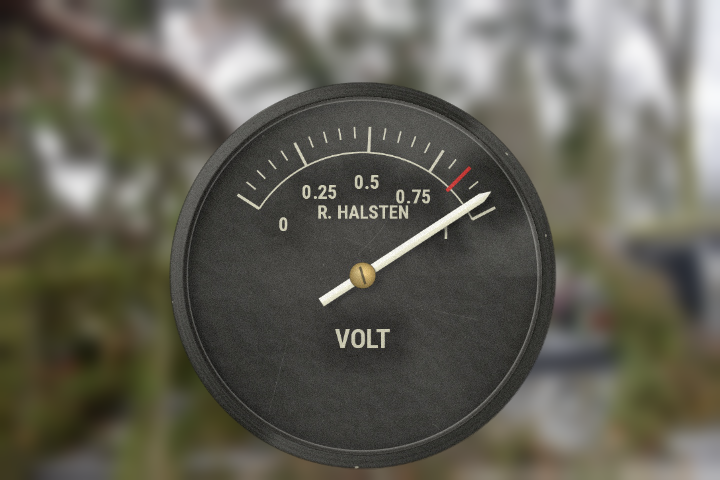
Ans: 0.95 (V)
